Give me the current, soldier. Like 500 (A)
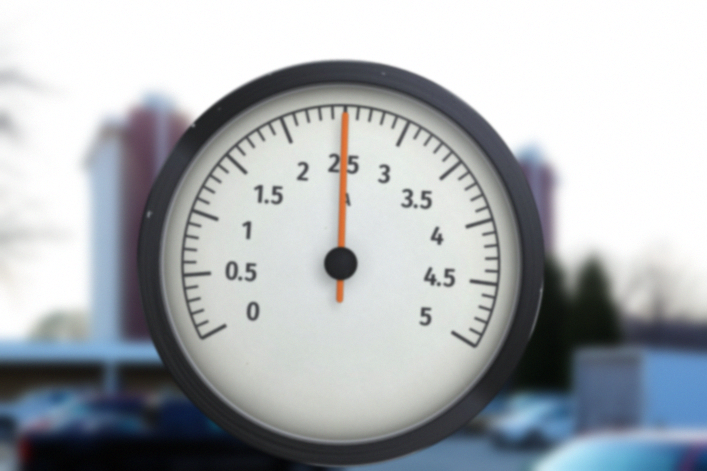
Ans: 2.5 (A)
